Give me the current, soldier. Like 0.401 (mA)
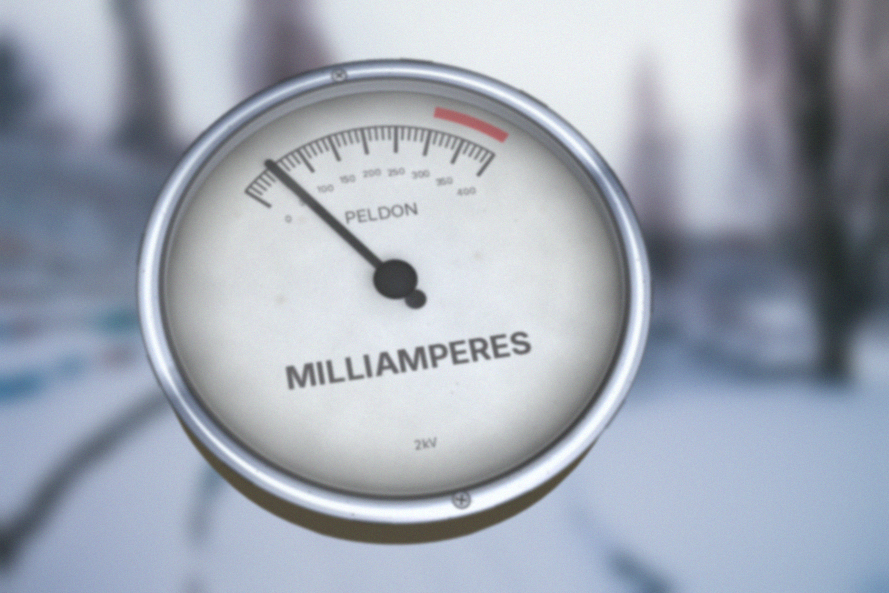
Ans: 50 (mA)
